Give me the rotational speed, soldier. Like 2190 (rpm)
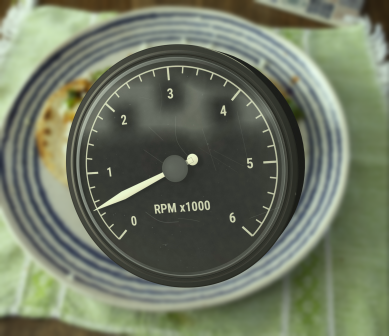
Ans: 500 (rpm)
